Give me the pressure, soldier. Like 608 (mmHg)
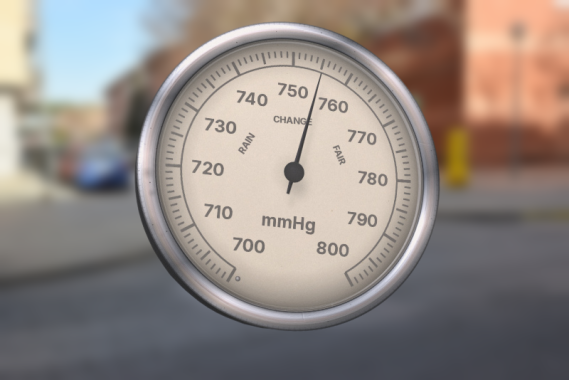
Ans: 755 (mmHg)
